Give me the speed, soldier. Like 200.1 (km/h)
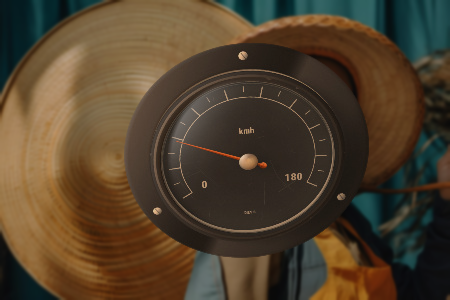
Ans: 40 (km/h)
